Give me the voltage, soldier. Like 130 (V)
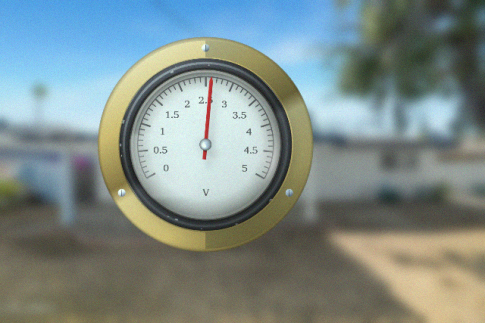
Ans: 2.6 (V)
